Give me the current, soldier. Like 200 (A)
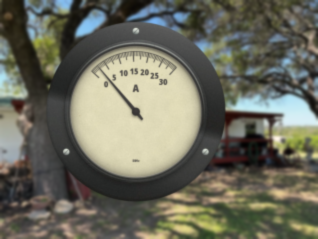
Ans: 2.5 (A)
